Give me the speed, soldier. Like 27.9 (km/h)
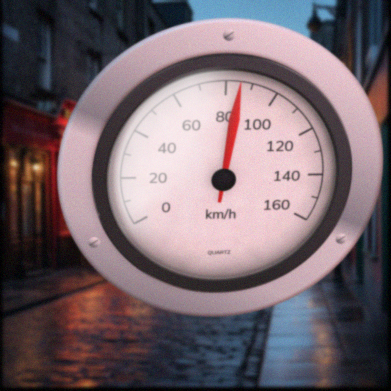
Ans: 85 (km/h)
